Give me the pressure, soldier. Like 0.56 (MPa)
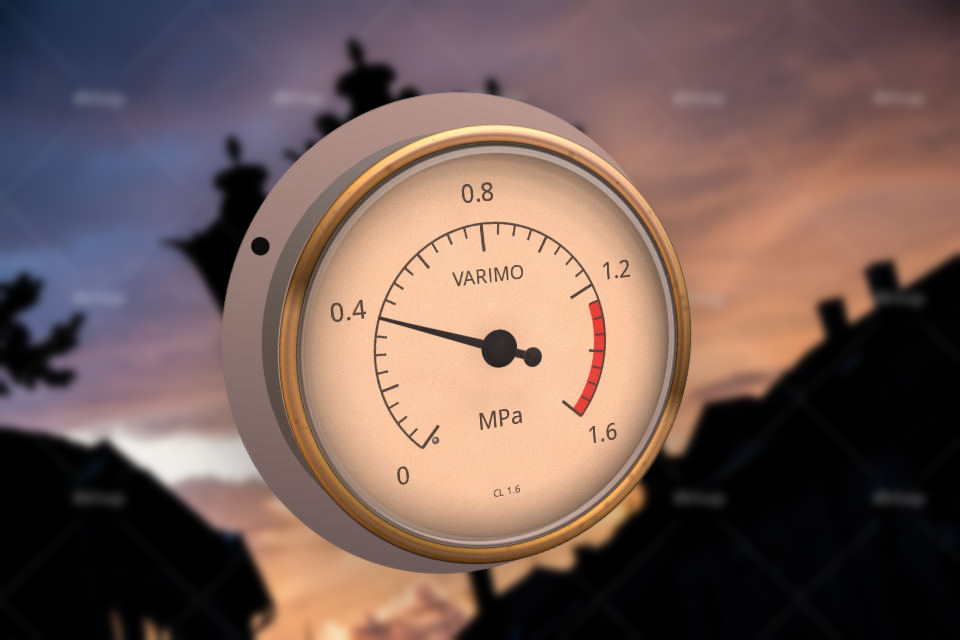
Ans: 0.4 (MPa)
